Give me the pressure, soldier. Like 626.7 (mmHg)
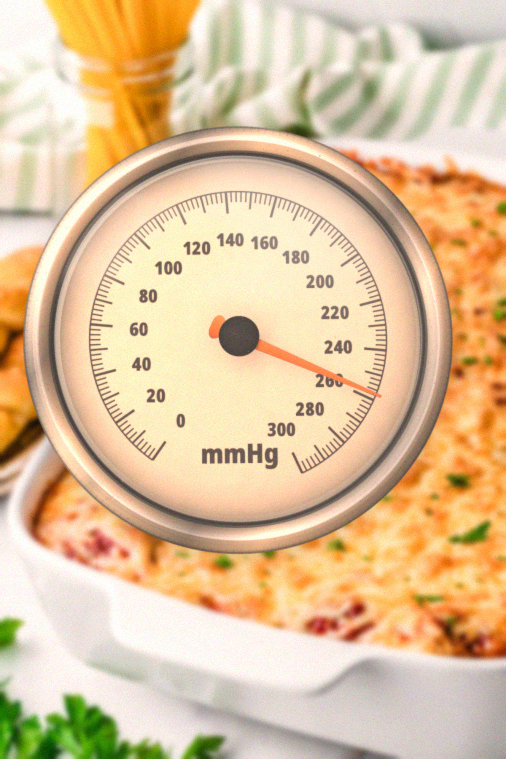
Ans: 258 (mmHg)
